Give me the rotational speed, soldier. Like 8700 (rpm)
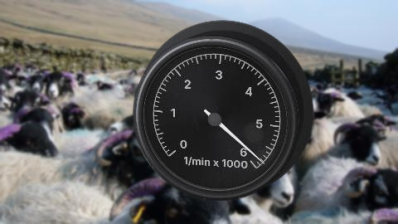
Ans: 5800 (rpm)
